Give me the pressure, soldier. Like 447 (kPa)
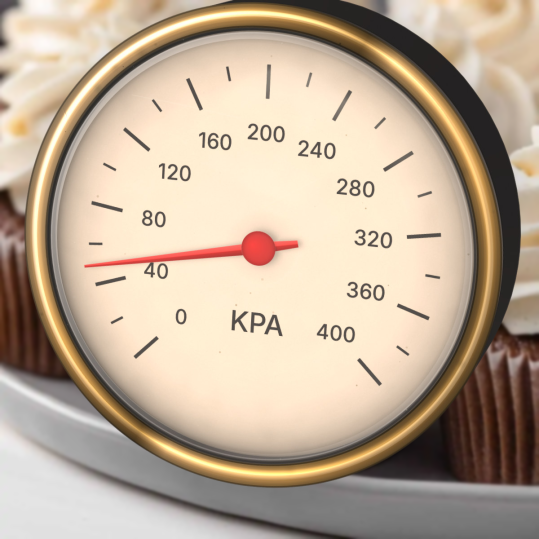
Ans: 50 (kPa)
